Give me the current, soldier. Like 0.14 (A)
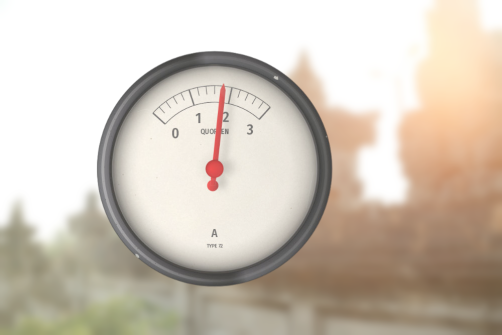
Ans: 1.8 (A)
